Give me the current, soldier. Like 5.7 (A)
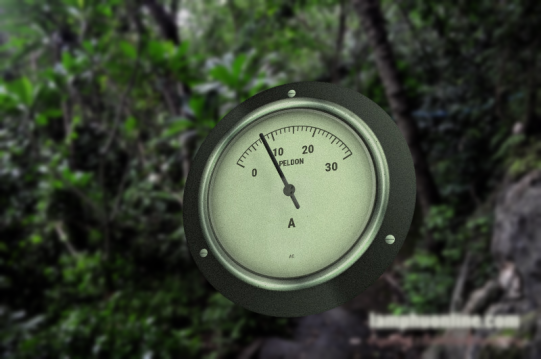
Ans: 8 (A)
